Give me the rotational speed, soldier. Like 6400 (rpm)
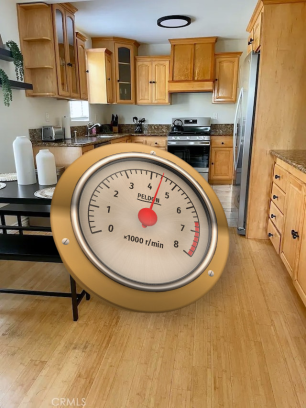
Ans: 4400 (rpm)
